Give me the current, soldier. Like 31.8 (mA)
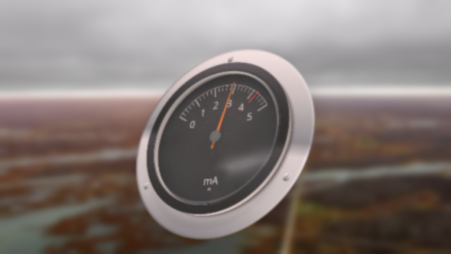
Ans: 3 (mA)
